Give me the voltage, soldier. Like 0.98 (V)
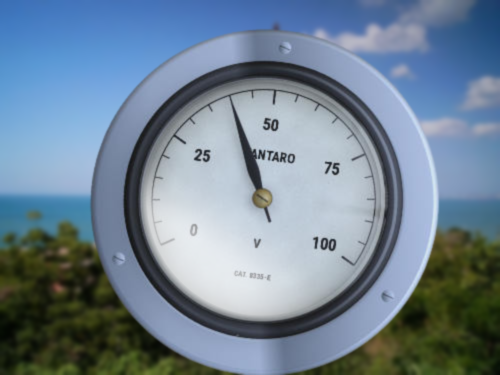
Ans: 40 (V)
